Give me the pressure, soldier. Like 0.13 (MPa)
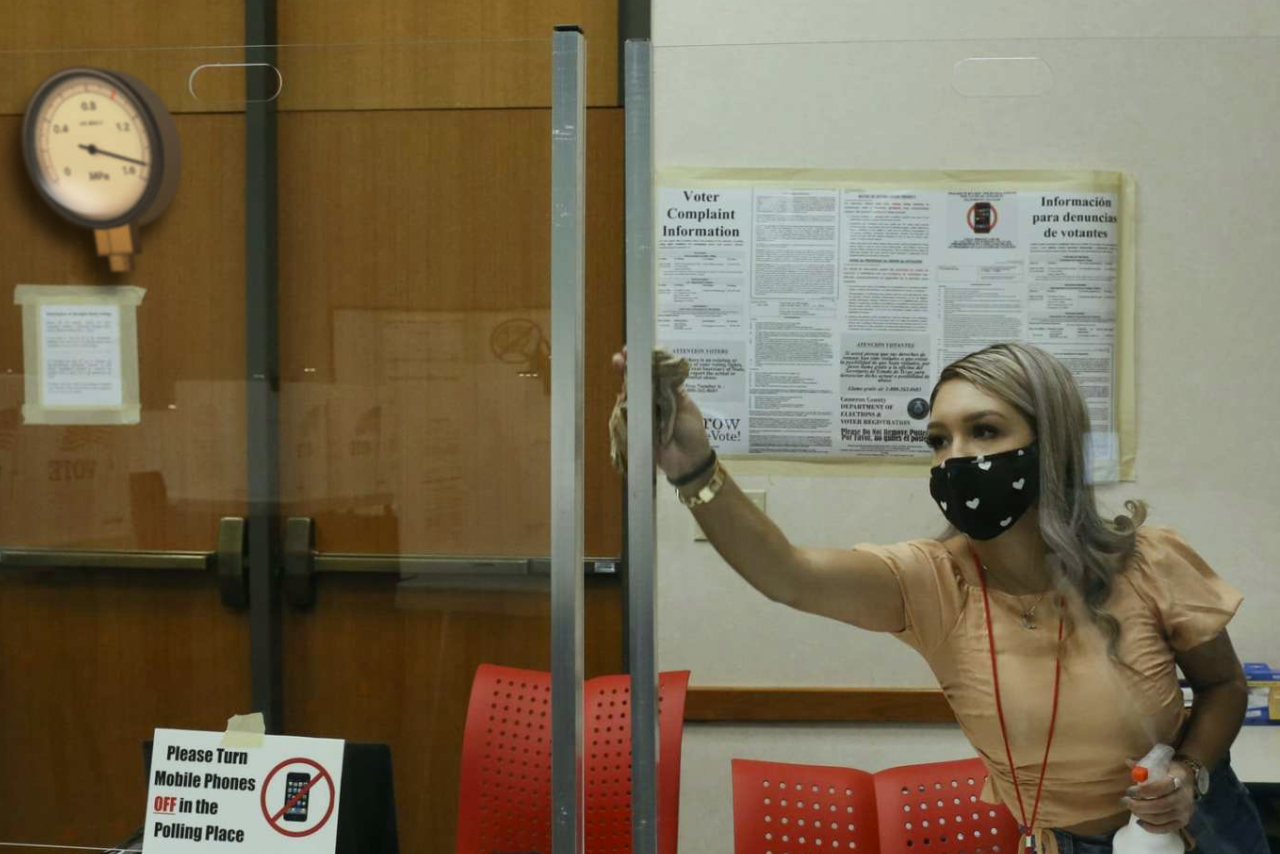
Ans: 1.5 (MPa)
